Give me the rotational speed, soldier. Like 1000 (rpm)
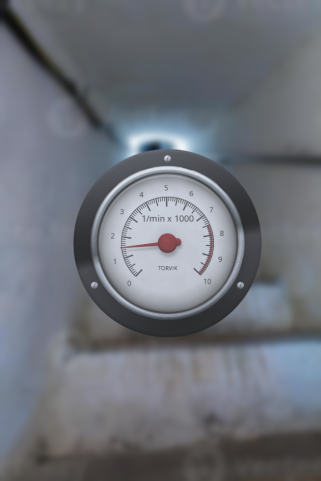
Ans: 1500 (rpm)
